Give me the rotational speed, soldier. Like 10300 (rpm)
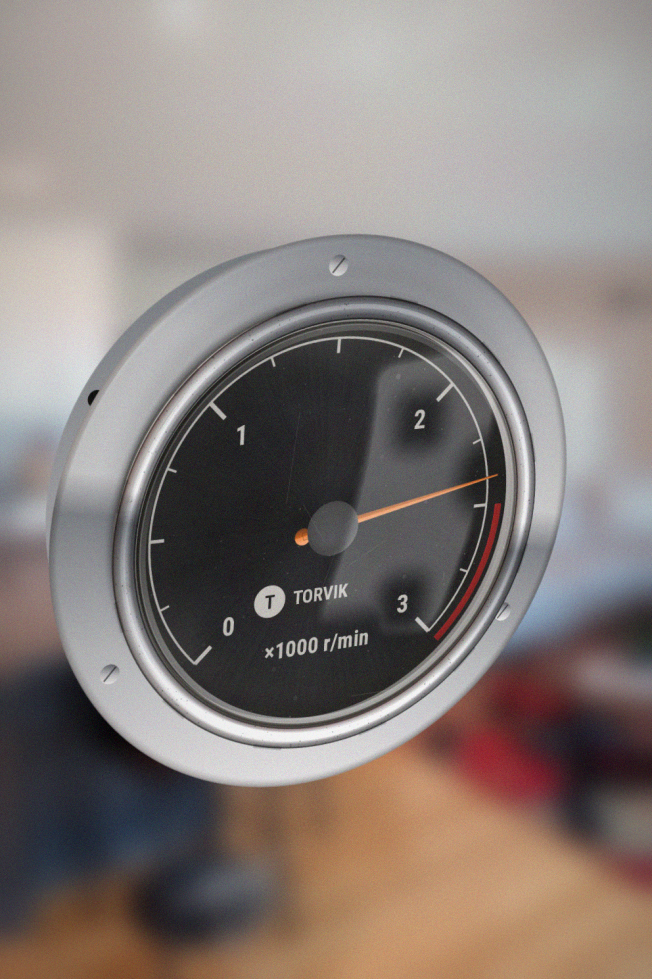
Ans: 2375 (rpm)
